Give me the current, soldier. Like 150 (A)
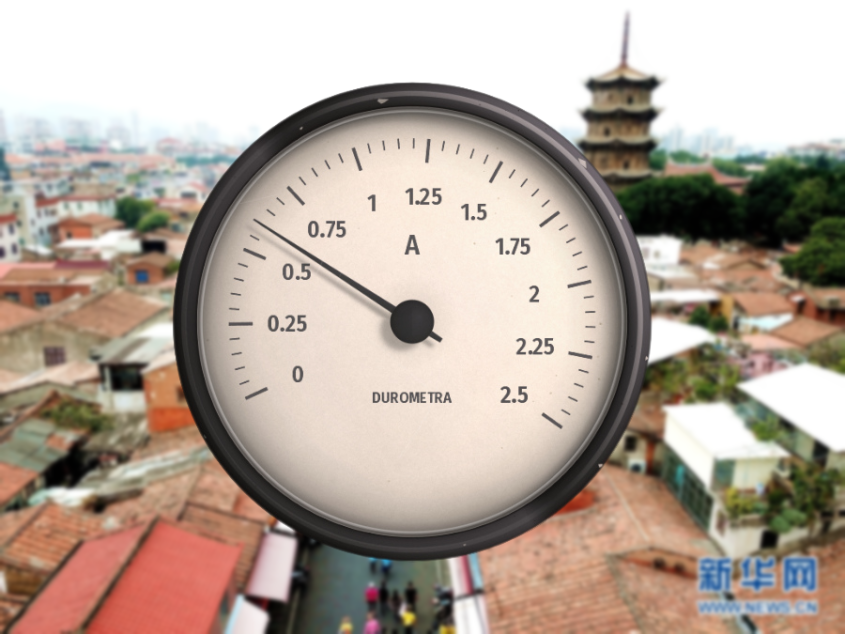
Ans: 0.6 (A)
